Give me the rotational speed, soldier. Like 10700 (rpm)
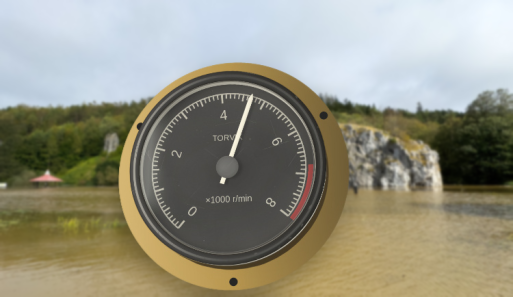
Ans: 4700 (rpm)
